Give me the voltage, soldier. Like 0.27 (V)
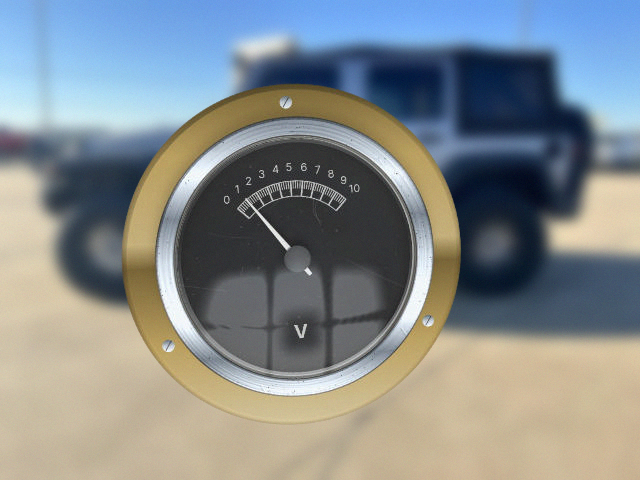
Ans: 1 (V)
